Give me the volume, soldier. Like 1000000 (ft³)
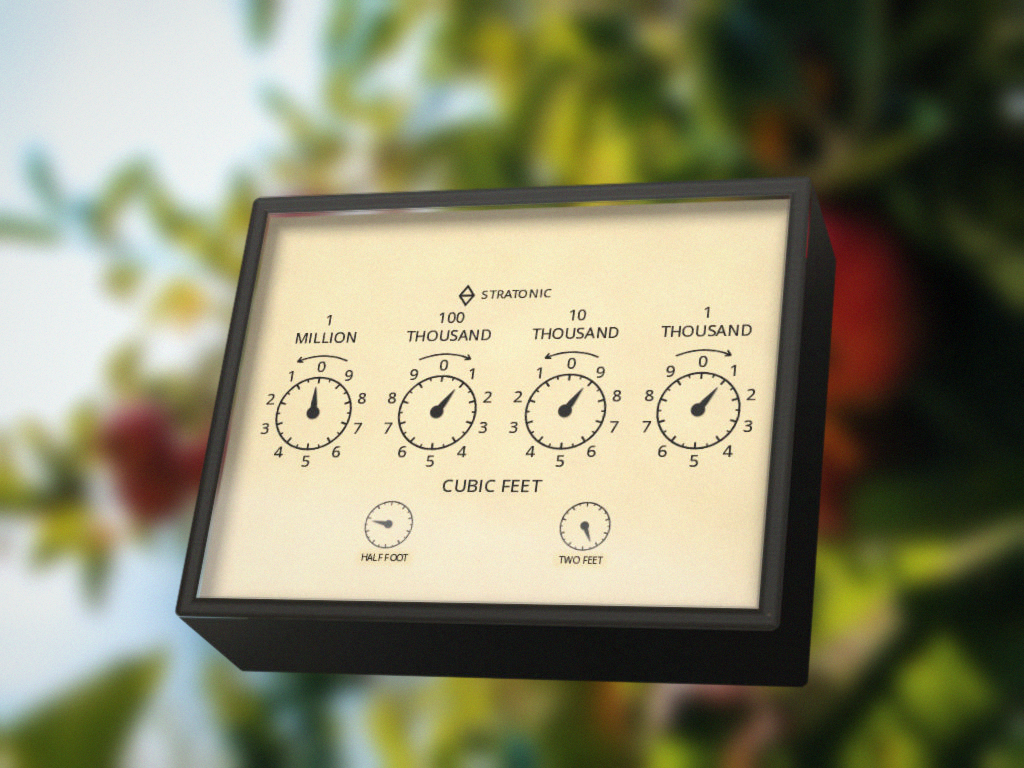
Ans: 9100 (ft³)
